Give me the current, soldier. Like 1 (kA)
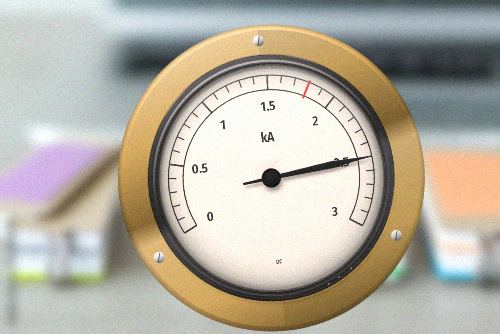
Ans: 2.5 (kA)
